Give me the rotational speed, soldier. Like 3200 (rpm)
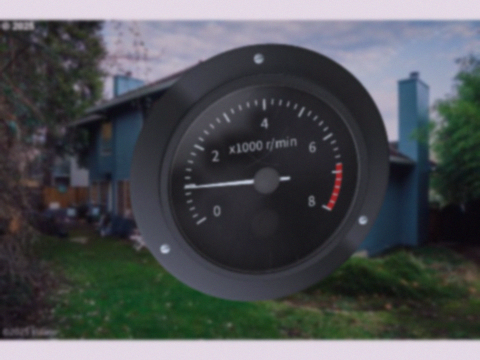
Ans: 1000 (rpm)
